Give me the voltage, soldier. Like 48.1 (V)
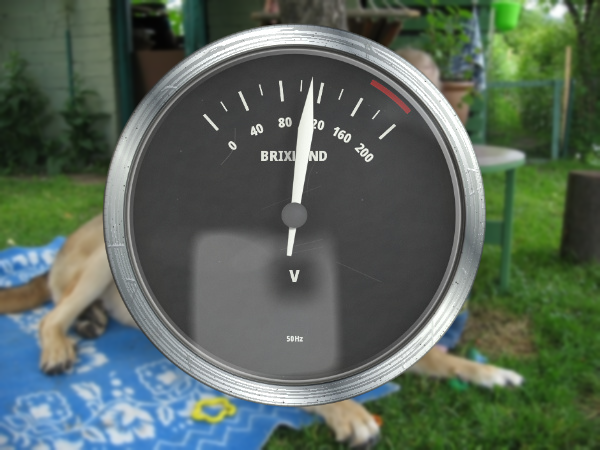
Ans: 110 (V)
